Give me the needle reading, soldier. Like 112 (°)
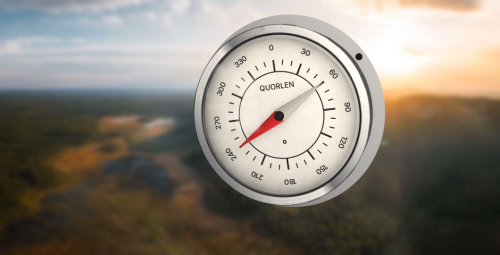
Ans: 240 (°)
